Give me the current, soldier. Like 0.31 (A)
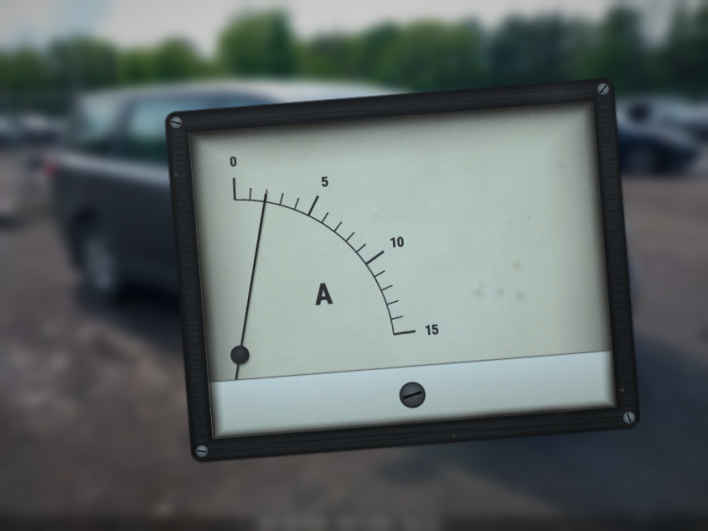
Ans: 2 (A)
